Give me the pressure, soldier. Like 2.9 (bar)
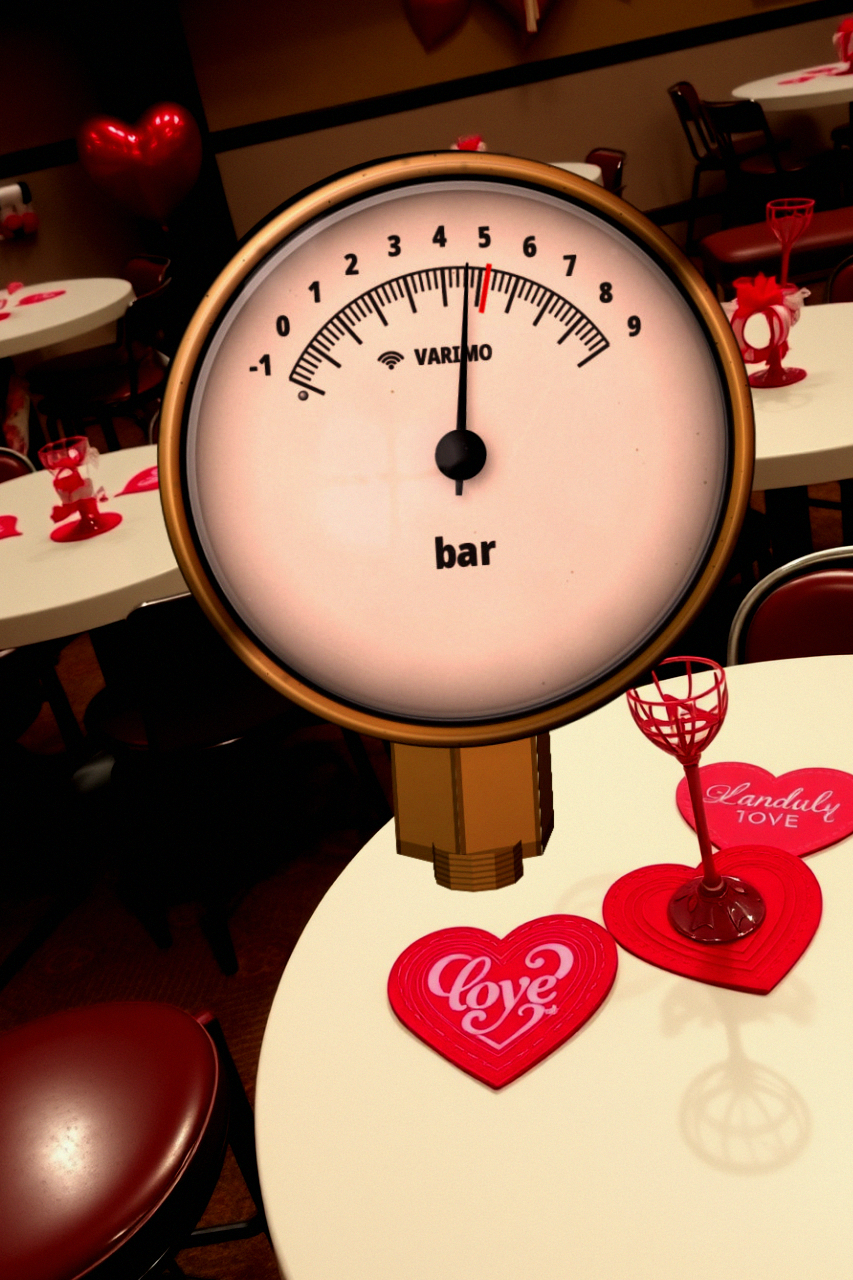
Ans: 4.6 (bar)
